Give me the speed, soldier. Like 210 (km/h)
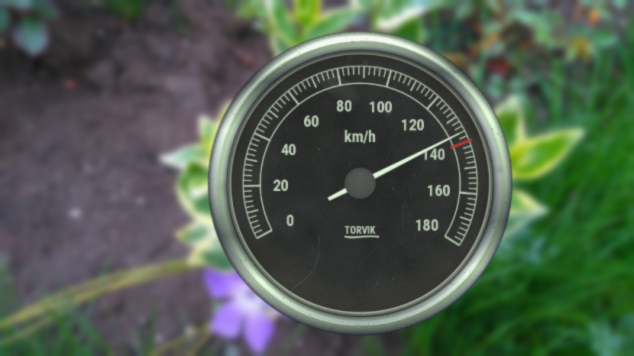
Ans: 136 (km/h)
